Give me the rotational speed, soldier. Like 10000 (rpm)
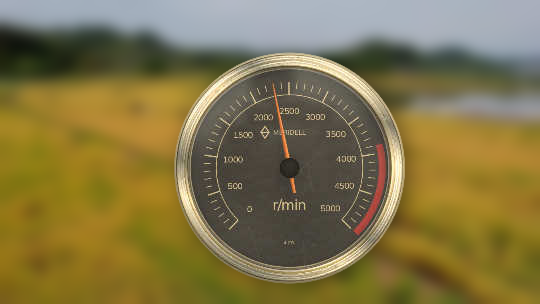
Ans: 2300 (rpm)
